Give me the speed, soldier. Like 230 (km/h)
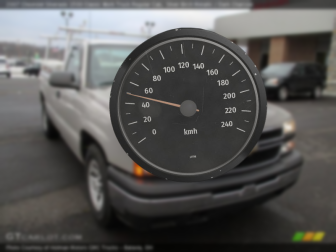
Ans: 50 (km/h)
